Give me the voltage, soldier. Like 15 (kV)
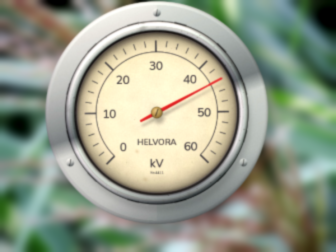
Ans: 44 (kV)
